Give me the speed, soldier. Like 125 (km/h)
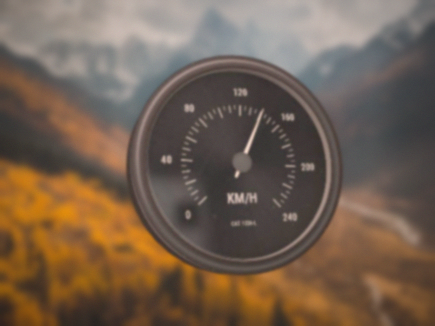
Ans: 140 (km/h)
